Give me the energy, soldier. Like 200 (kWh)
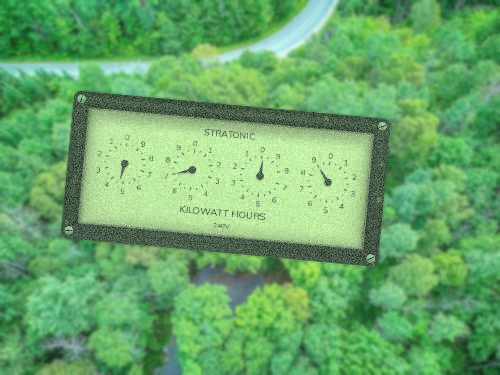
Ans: 4699 (kWh)
